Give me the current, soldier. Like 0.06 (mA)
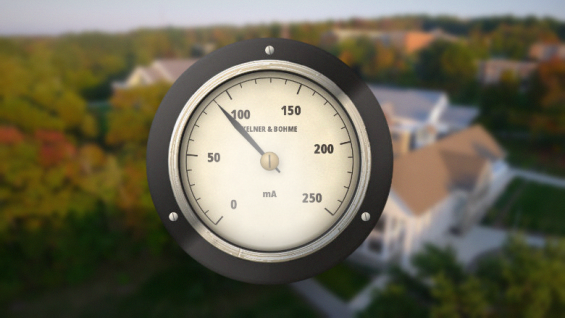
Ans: 90 (mA)
